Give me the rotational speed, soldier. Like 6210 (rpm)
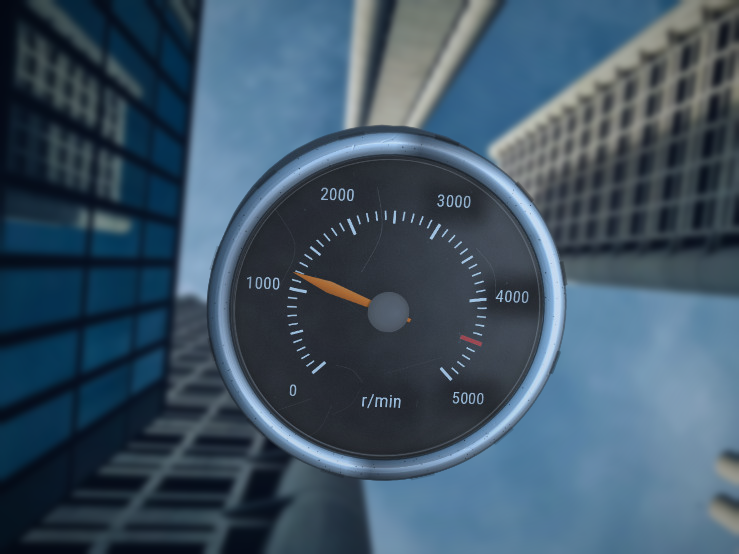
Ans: 1200 (rpm)
